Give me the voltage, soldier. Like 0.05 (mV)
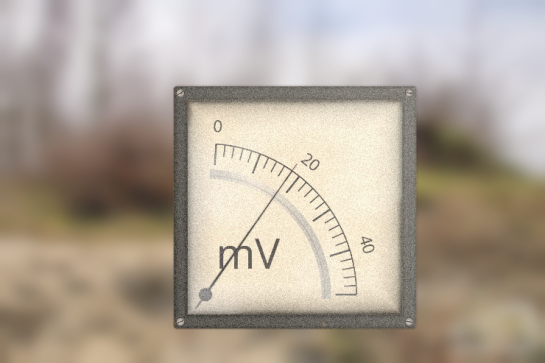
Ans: 18 (mV)
